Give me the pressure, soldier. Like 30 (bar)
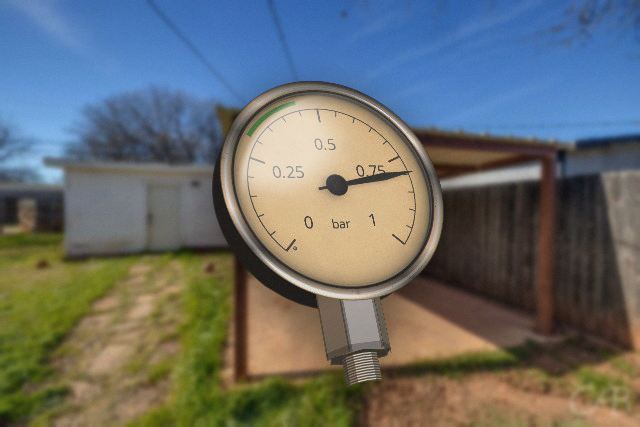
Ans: 0.8 (bar)
